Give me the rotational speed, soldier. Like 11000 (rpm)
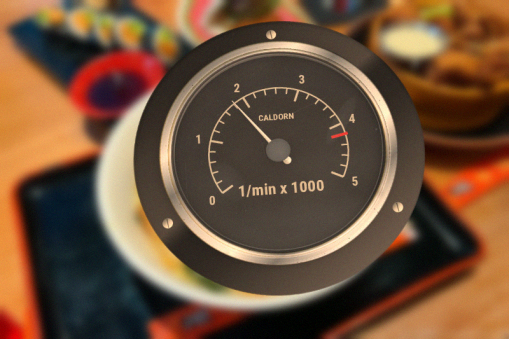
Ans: 1800 (rpm)
